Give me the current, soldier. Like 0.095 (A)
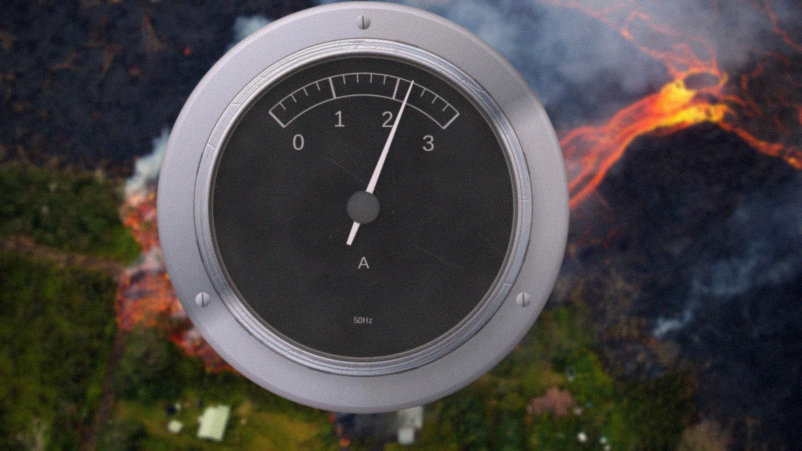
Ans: 2.2 (A)
